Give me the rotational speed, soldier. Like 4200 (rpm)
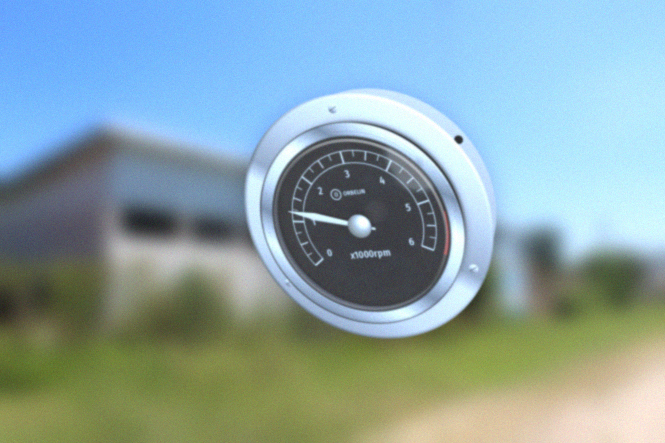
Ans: 1250 (rpm)
